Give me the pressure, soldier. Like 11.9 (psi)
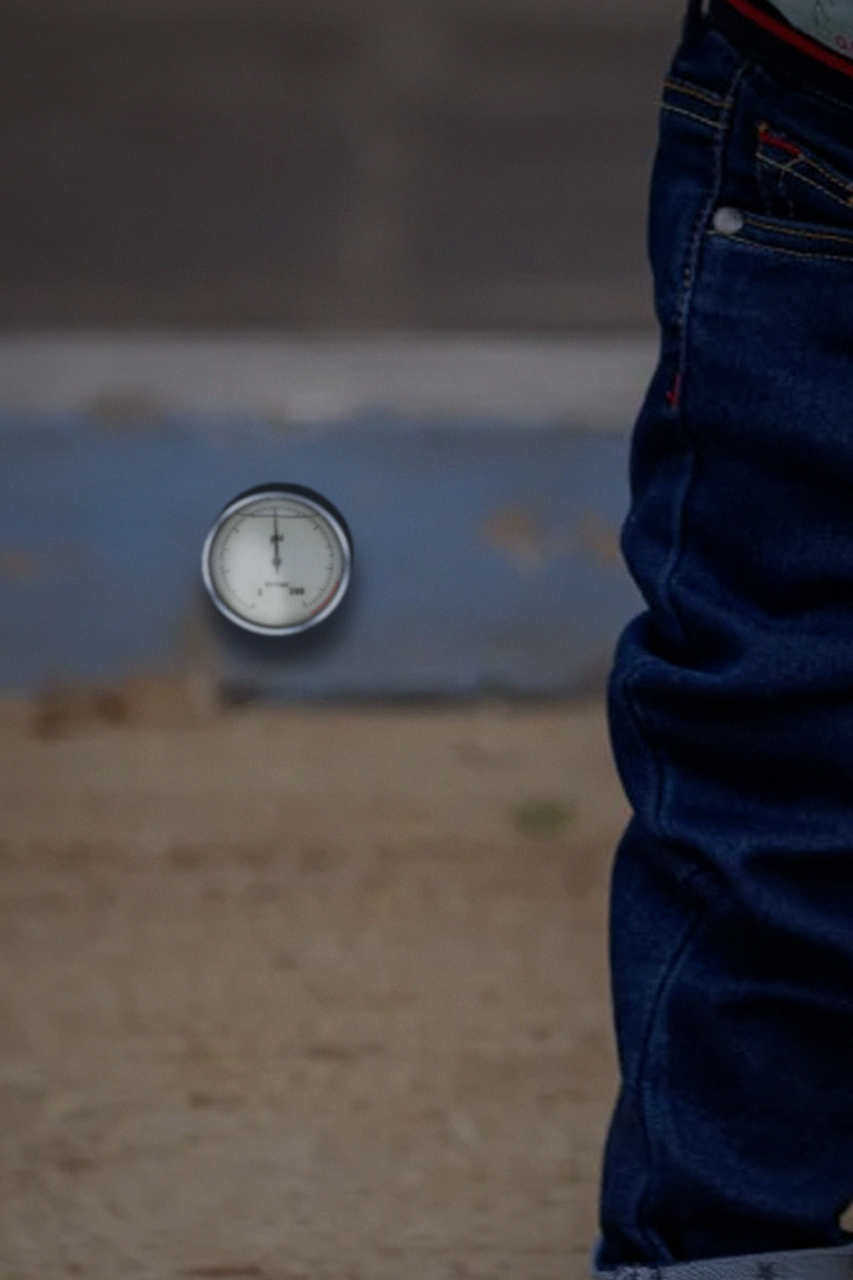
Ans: 150 (psi)
